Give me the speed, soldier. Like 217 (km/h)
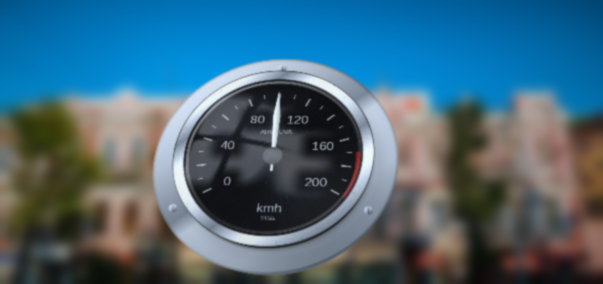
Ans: 100 (km/h)
